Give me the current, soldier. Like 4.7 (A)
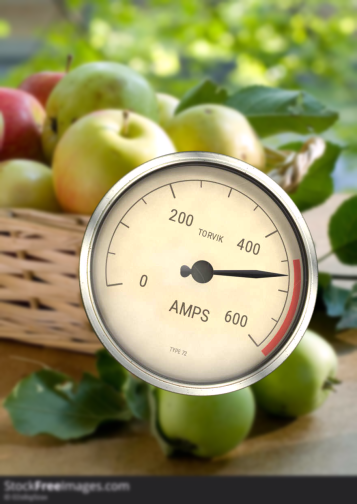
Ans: 475 (A)
